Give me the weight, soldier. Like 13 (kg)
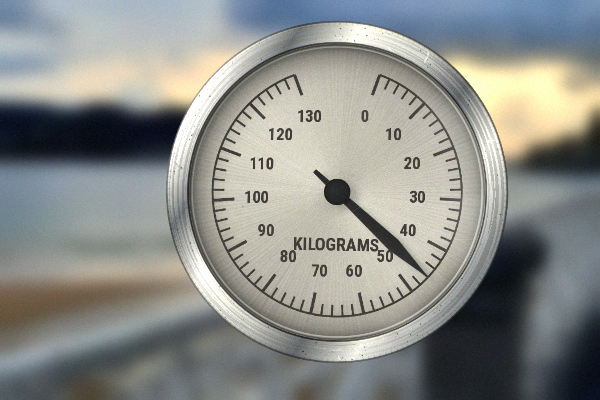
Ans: 46 (kg)
